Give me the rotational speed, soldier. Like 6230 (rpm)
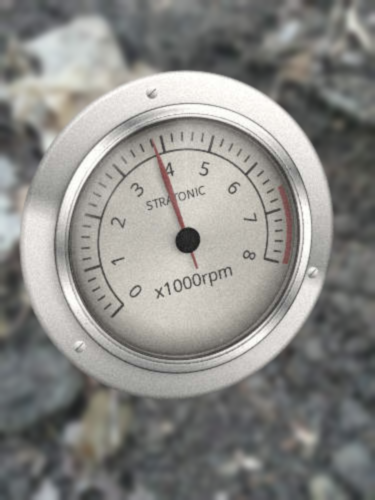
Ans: 3800 (rpm)
